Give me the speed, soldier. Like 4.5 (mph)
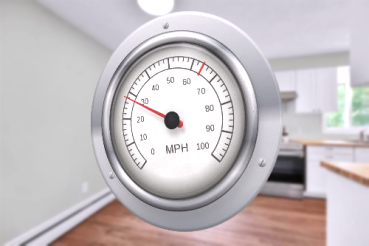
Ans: 28 (mph)
